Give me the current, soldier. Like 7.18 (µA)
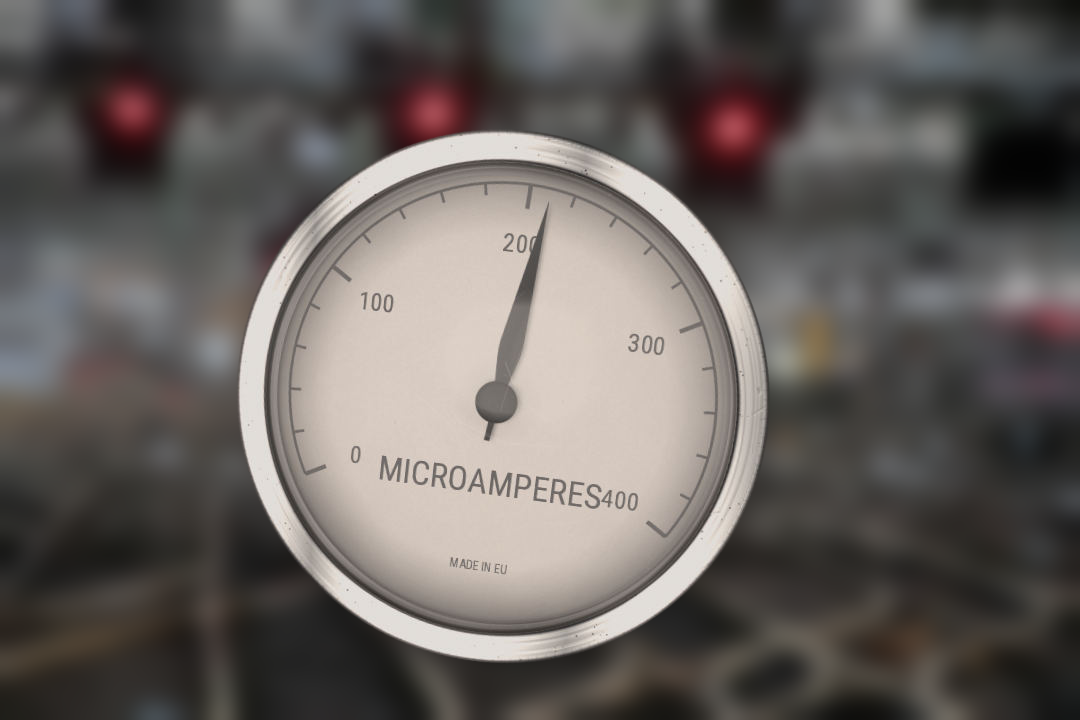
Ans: 210 (µA)
